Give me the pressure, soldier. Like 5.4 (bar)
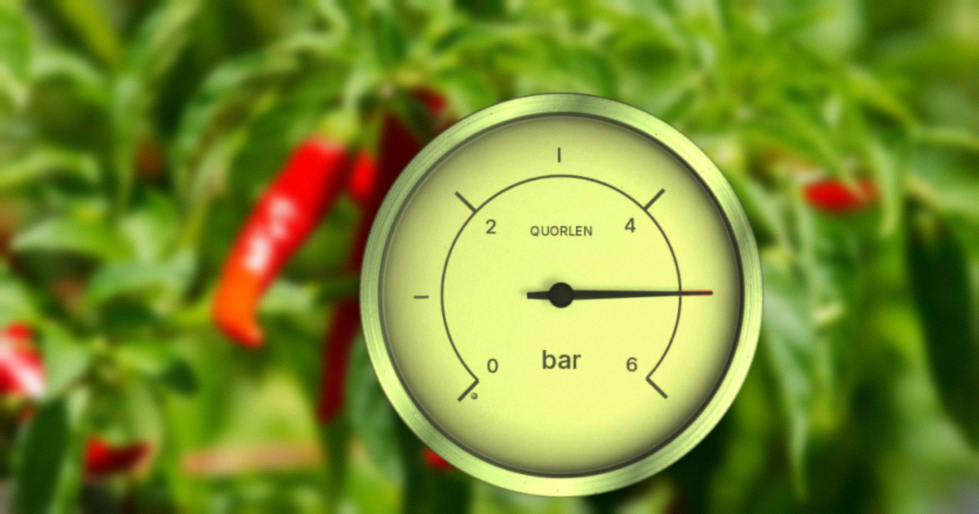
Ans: 5 (bar)
